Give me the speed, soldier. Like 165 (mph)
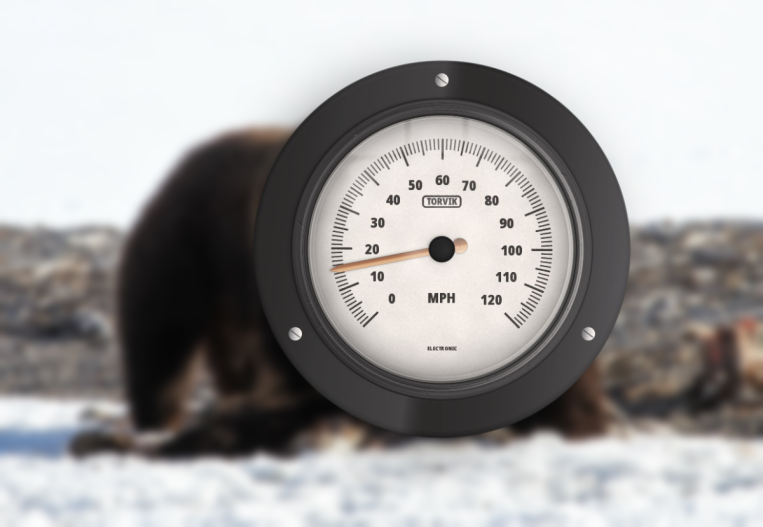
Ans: 15 (mph)
